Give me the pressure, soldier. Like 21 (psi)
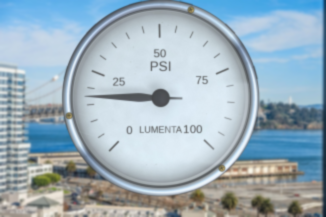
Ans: 17.5 (psi)
